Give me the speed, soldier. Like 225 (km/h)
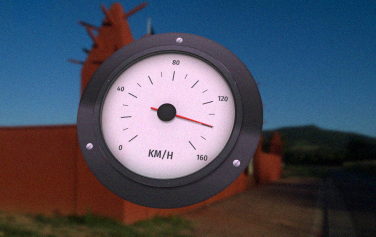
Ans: 140 (km/h)
